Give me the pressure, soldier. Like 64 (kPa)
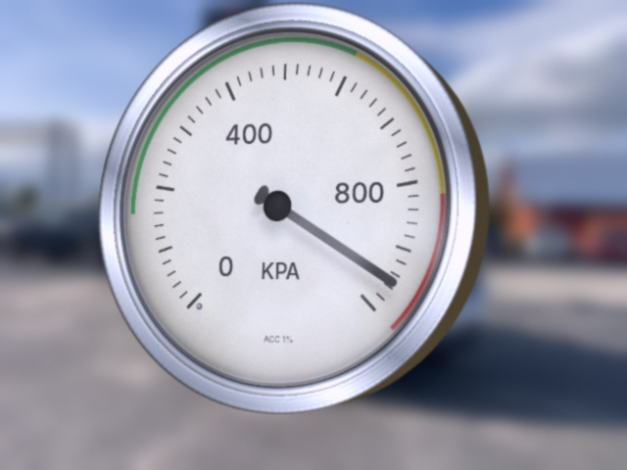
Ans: 950 (kPa)
